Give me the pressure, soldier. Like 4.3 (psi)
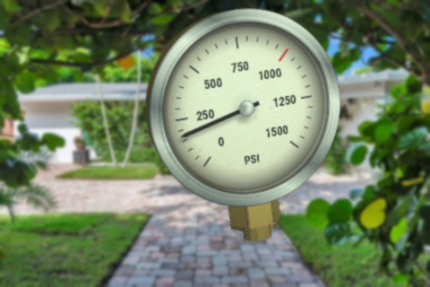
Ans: 175 (psi)
